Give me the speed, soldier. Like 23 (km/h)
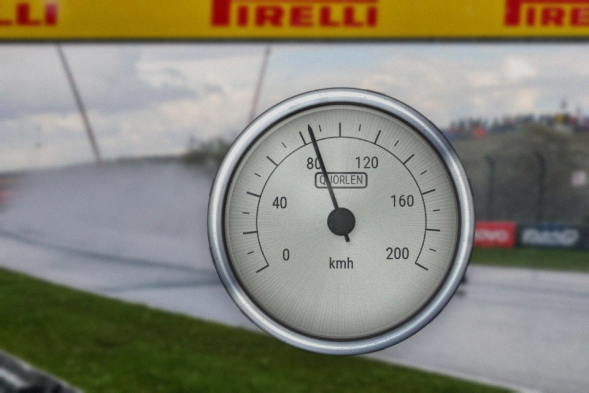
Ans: 85 (km/h)
